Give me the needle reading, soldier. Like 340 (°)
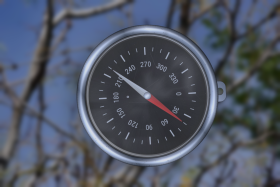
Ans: 40 (°)
